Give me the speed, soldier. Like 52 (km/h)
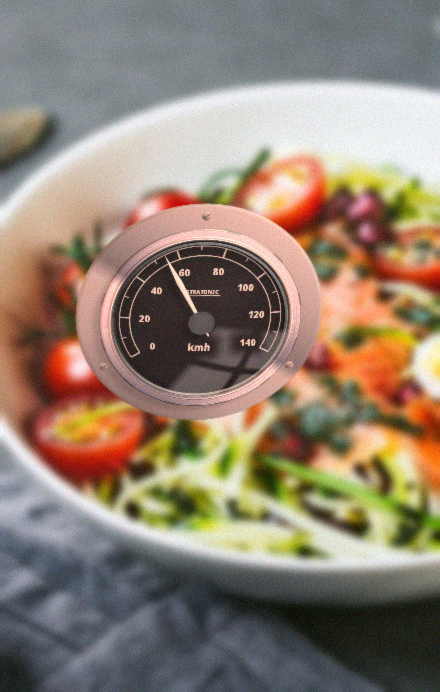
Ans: 55 (km/h)
